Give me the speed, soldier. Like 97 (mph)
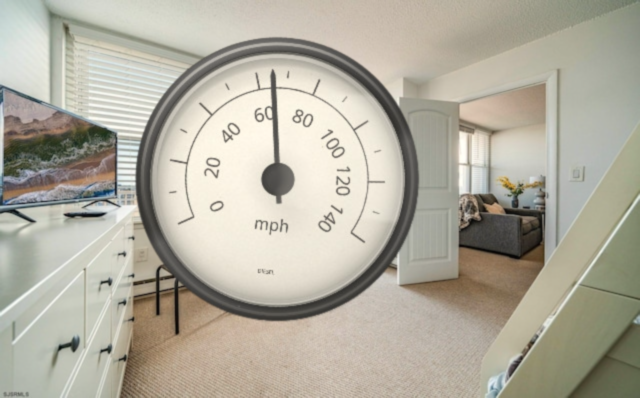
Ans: 65 (mph)
